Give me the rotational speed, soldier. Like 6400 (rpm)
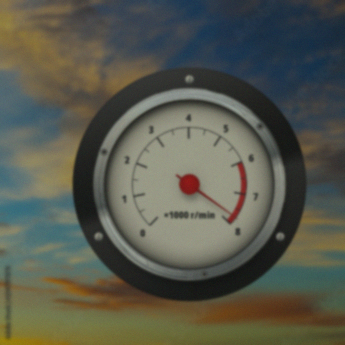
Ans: 7750 (rpm)
